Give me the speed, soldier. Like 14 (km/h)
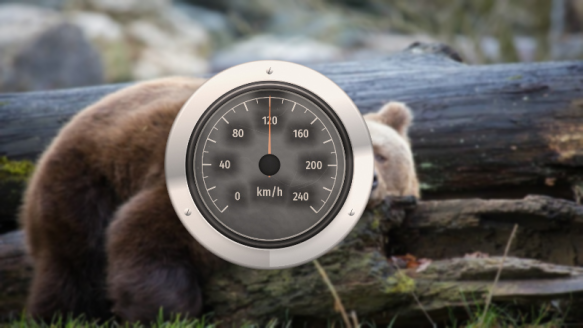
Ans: 120 (km/h)
